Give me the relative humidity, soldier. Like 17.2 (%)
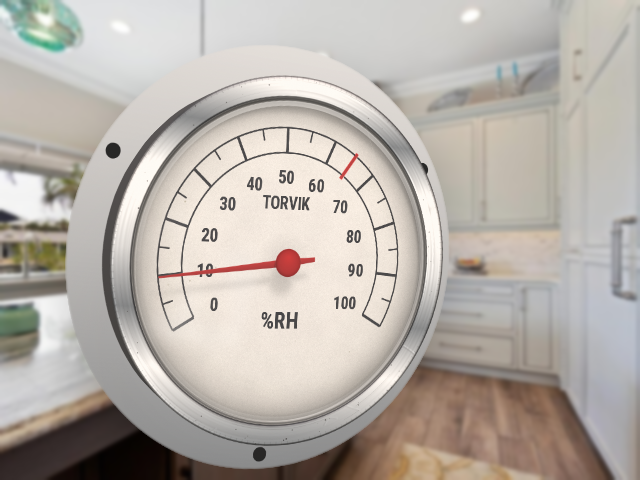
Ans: 10 (%)
